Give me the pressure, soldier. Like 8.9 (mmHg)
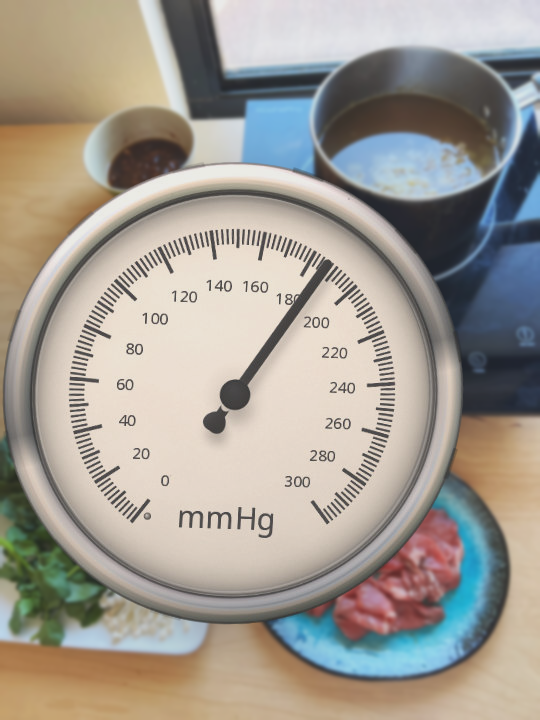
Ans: 186 (mmHg)
